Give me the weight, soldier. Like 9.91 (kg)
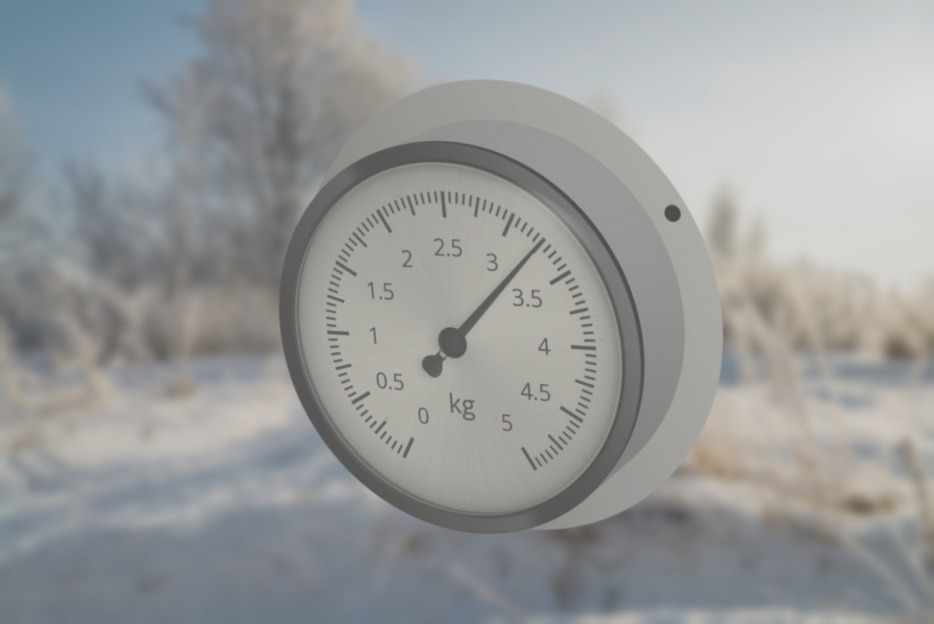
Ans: 3.25 (kg)
